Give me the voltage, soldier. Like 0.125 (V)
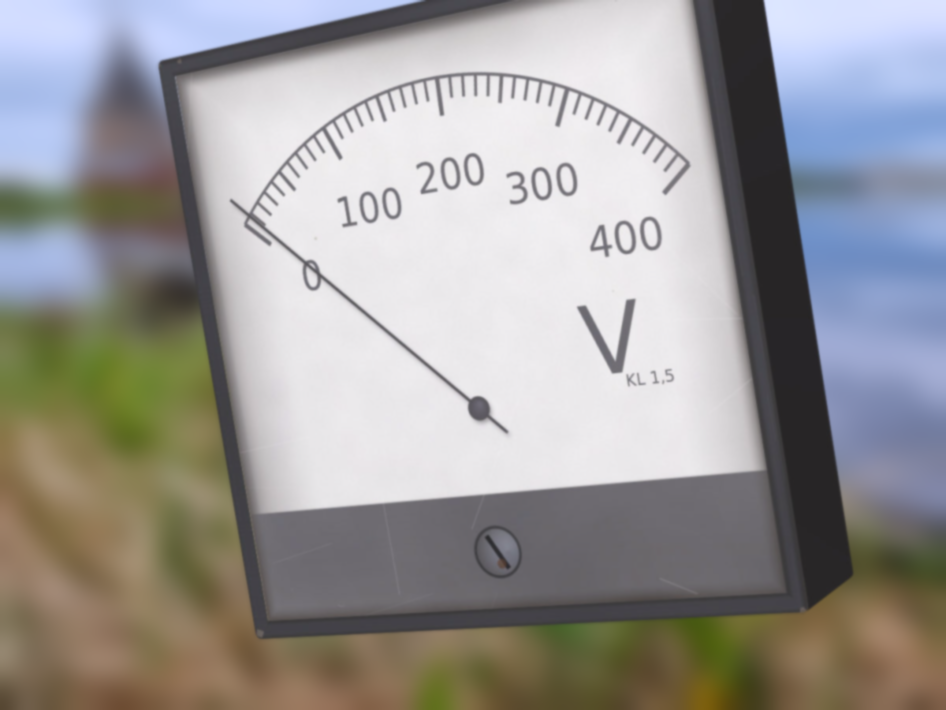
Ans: 10 (V)
